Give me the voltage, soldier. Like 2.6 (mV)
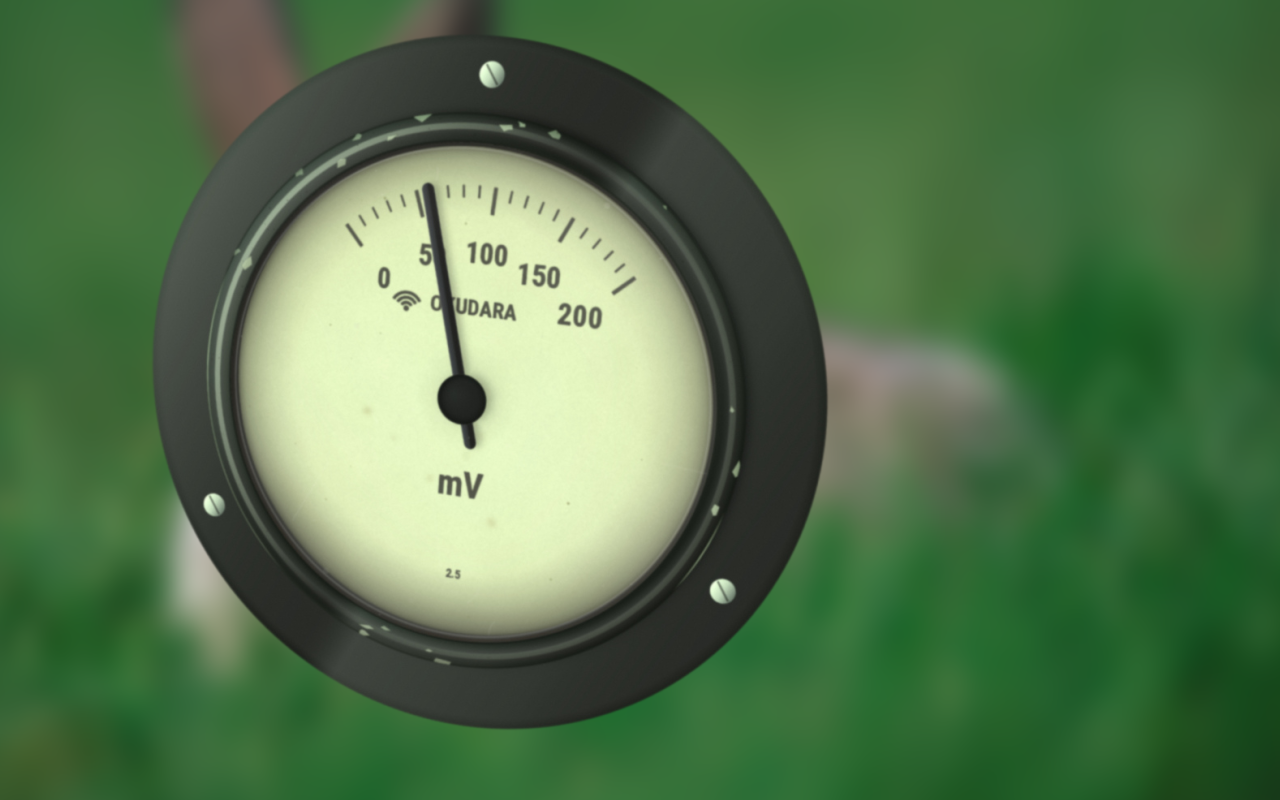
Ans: 60 (mV)
